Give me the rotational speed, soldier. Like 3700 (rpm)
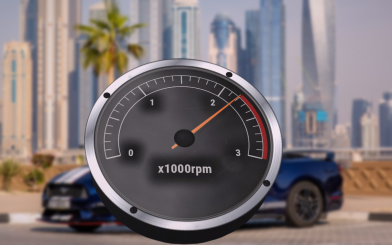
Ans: 2200 (rpm)
